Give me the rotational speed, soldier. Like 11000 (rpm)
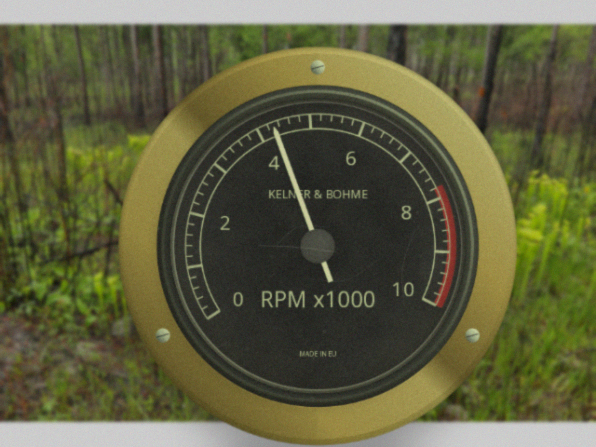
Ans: 4300 (rpm)
